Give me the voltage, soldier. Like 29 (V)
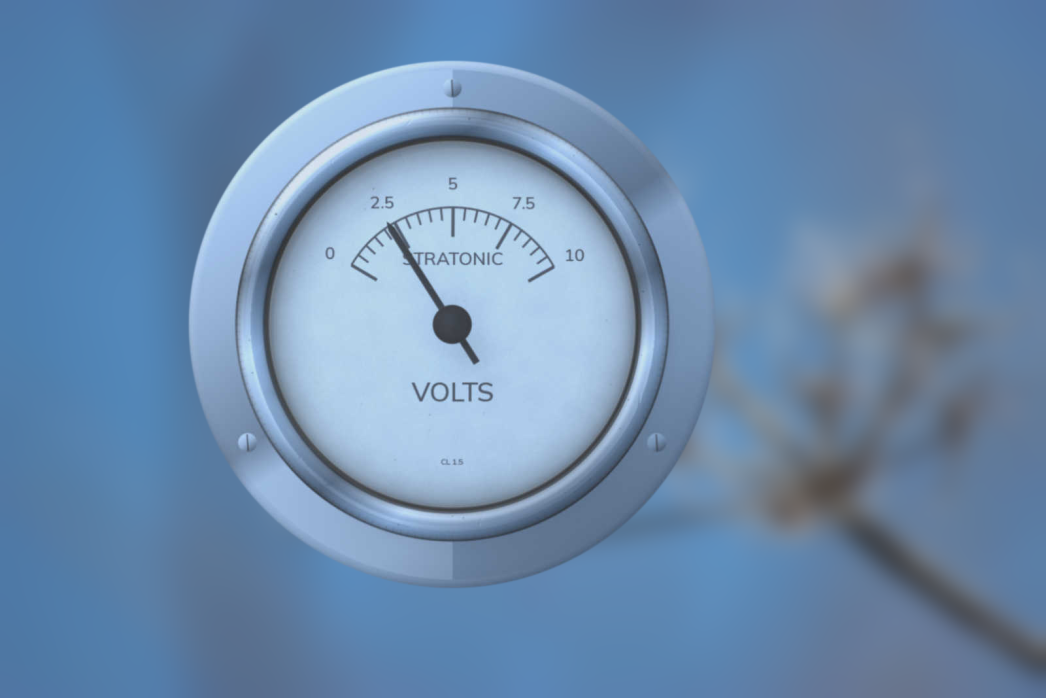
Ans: 2.25 (V)
